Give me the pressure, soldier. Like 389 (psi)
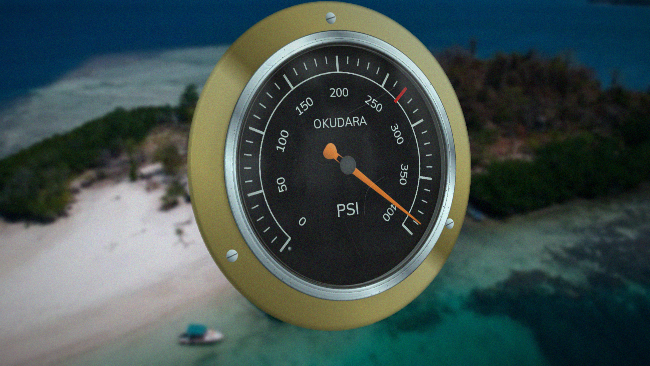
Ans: 390 (psi)
